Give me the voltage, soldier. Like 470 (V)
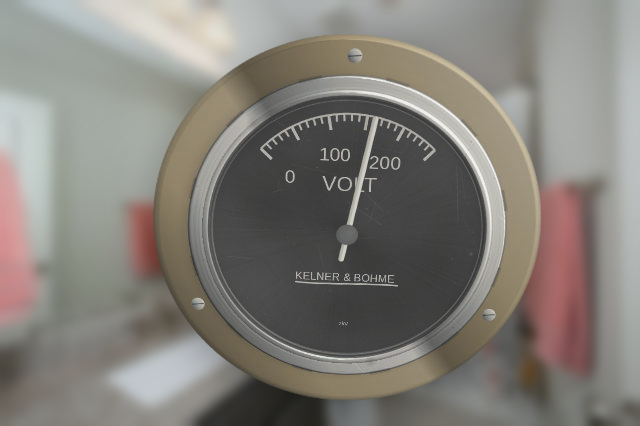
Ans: 160 (V)
